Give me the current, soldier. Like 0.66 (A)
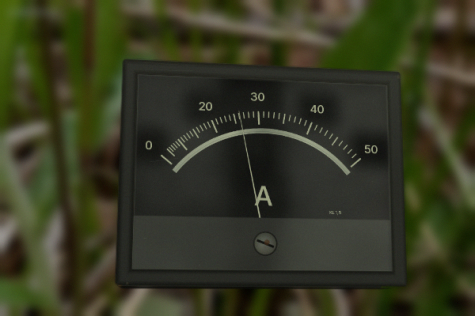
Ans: 26 (A)
